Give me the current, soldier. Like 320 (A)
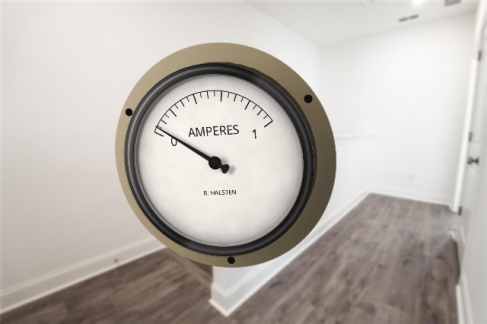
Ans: 0.05 (A)
